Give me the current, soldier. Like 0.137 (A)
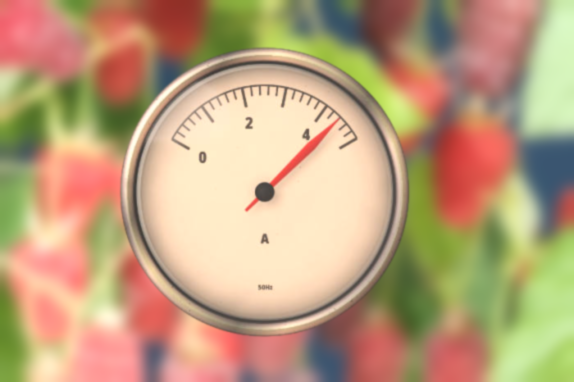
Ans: 4.4 (A)
